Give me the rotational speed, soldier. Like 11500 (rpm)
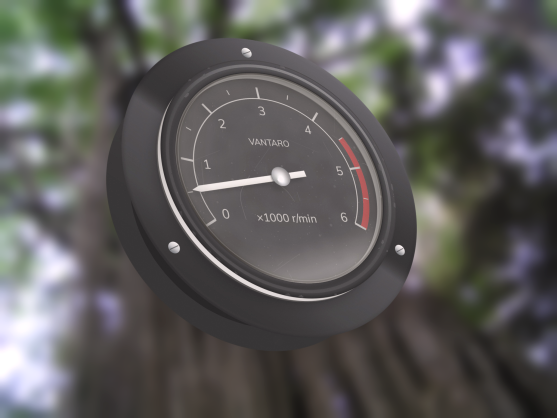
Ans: 500 (rpm)
